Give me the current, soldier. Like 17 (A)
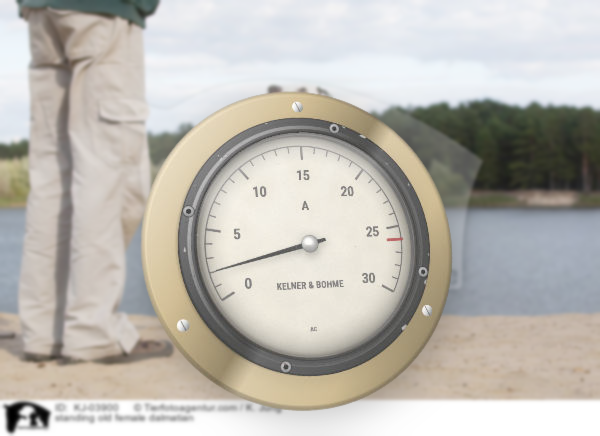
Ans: 2 (A)
